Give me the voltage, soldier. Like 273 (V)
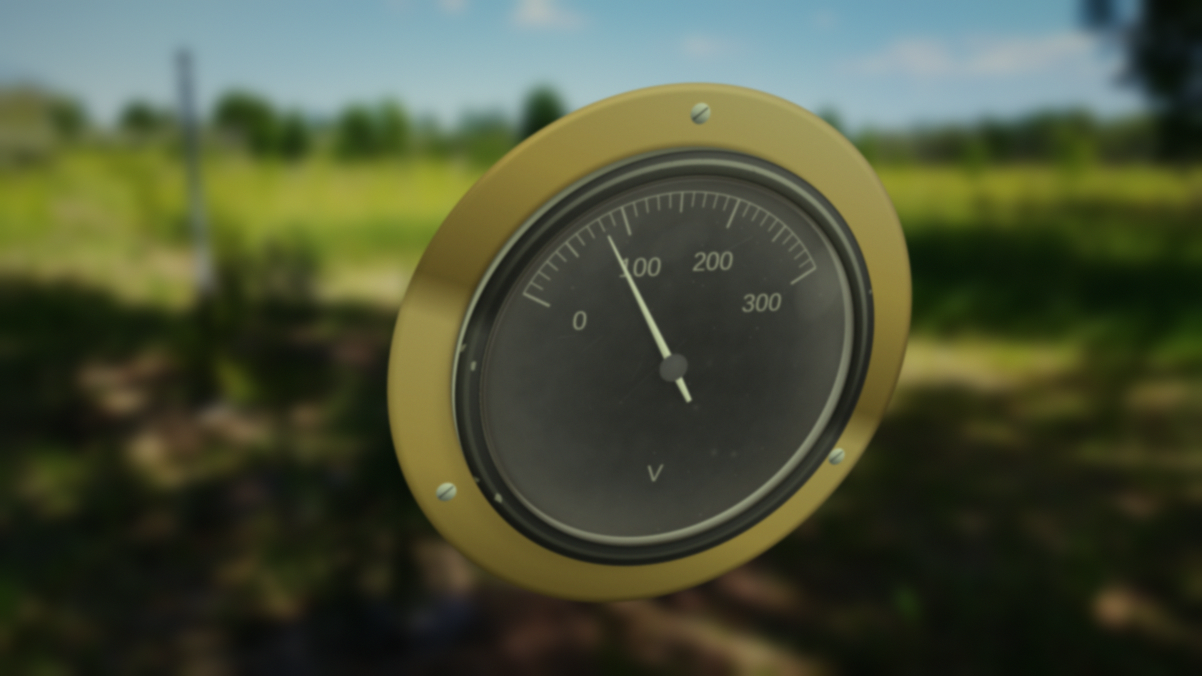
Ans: 80 (V)
